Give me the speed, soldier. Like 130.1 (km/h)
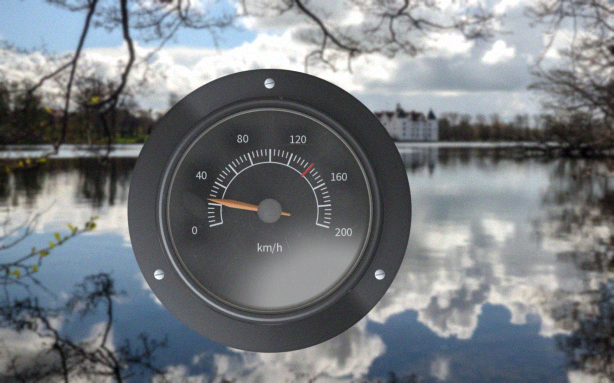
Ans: 24 (km/h)
